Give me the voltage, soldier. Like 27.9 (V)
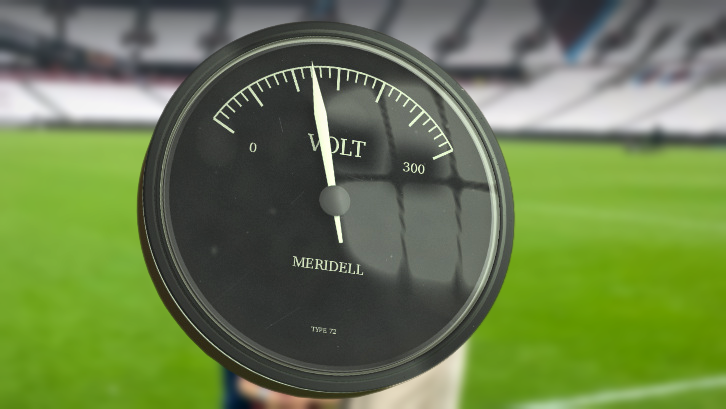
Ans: 120 (V)
